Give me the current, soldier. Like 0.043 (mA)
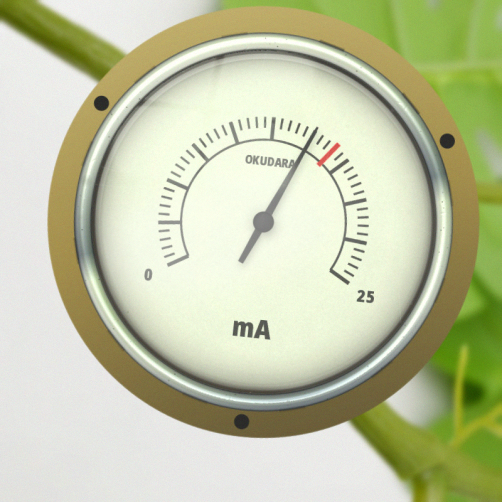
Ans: 15 (mA)
